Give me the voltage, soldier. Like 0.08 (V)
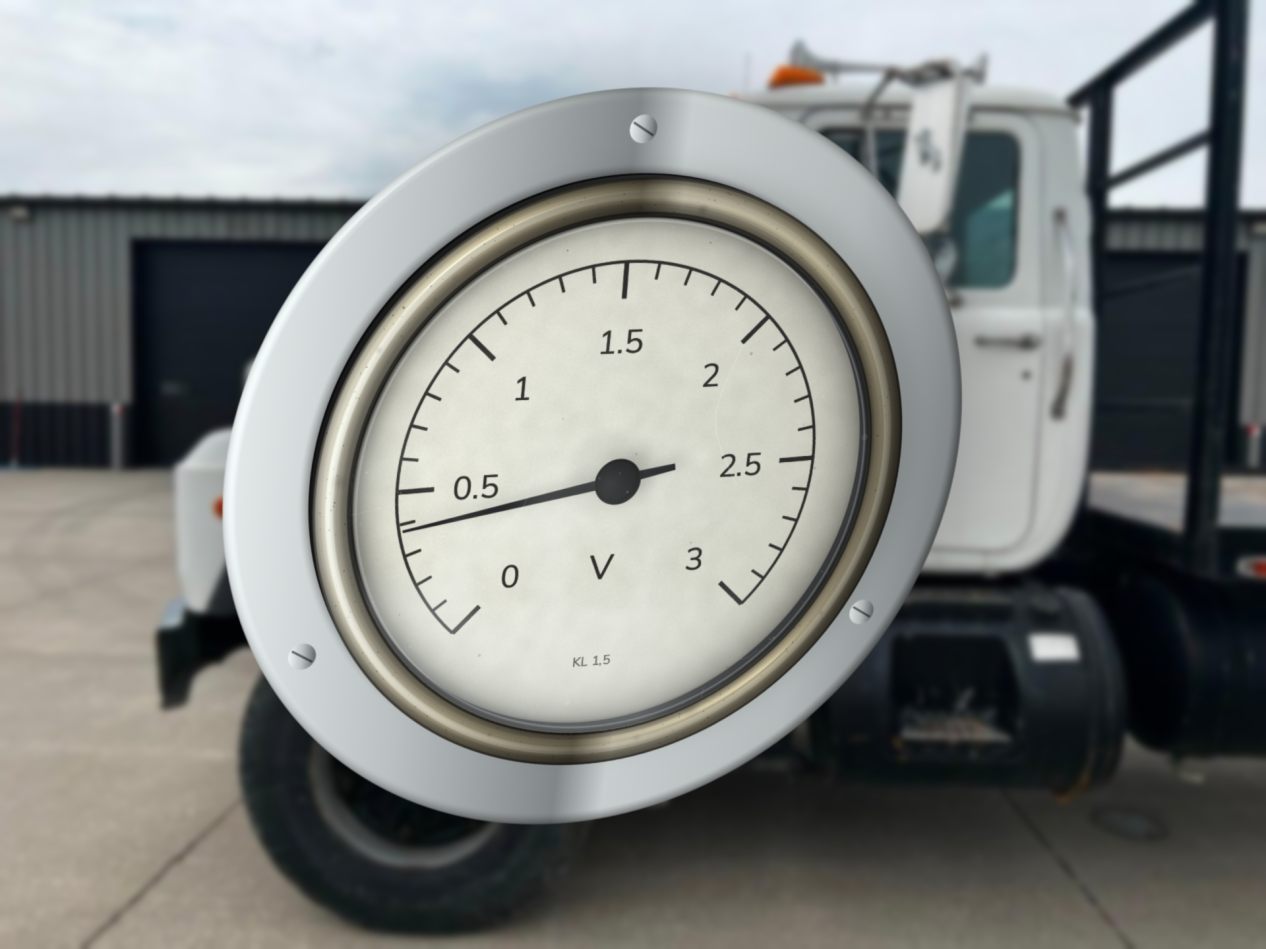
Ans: 0.4 (V)
